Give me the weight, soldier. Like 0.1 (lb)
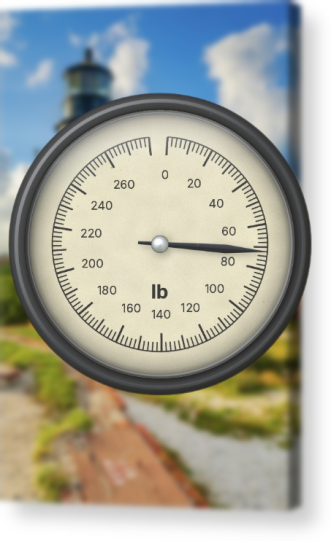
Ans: 72 (lb)
